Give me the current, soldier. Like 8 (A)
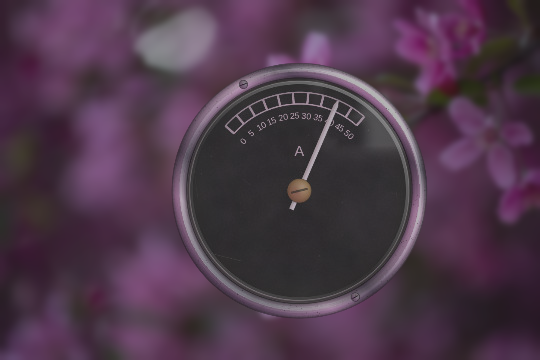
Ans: 40 (A)
